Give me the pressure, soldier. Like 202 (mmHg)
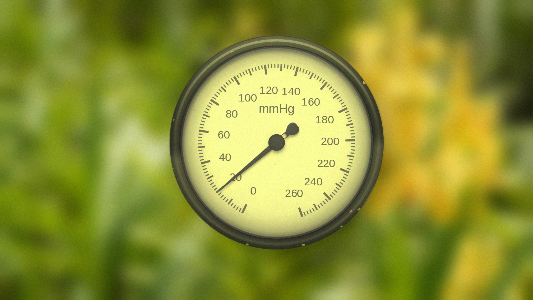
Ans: 20 (mmHg)
